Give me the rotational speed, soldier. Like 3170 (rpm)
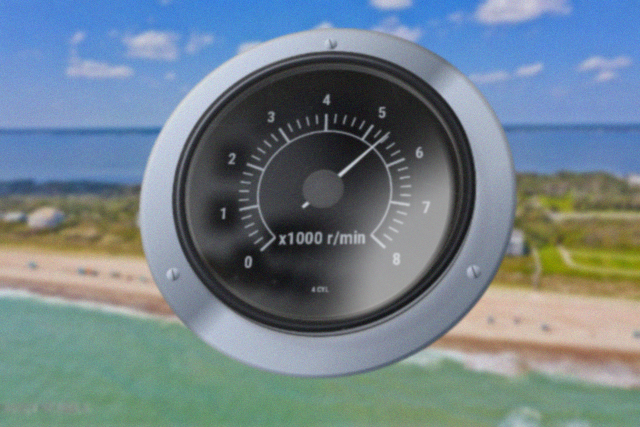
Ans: 5400 (rpm)
